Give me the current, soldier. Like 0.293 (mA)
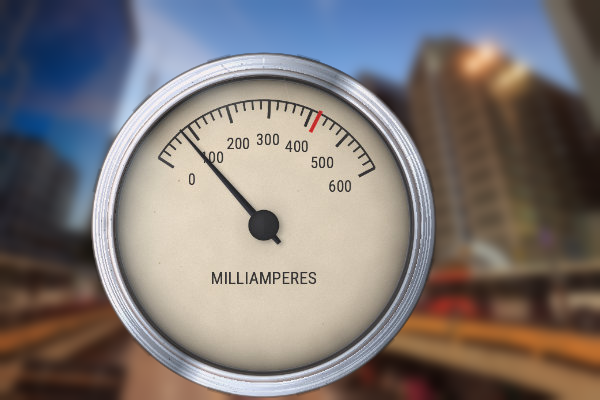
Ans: 80 (mA)
